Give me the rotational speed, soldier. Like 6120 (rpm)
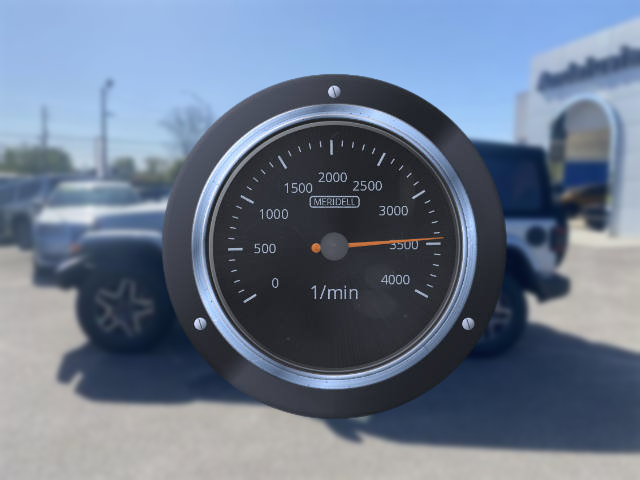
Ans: 3450 (rpm)
